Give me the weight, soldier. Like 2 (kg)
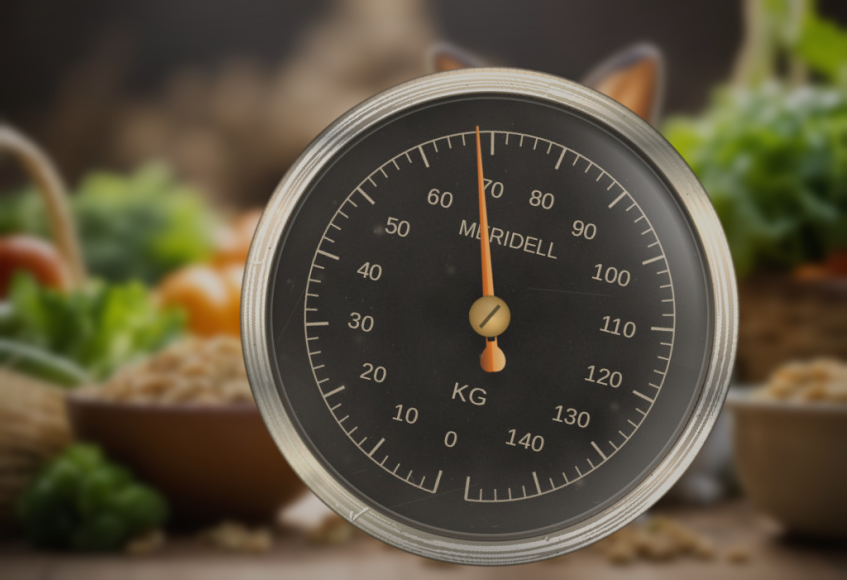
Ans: 68 (kg)
